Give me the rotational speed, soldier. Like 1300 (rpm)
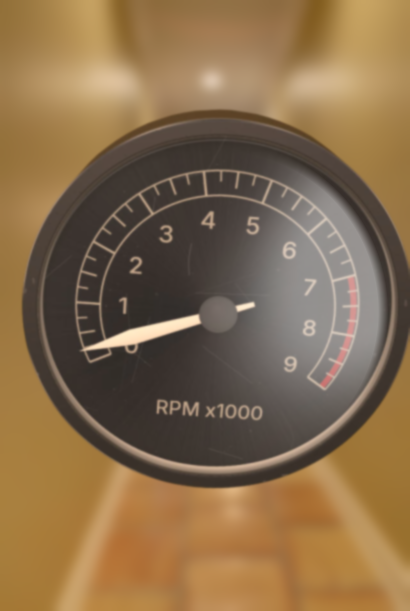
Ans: 250 (rpm)
